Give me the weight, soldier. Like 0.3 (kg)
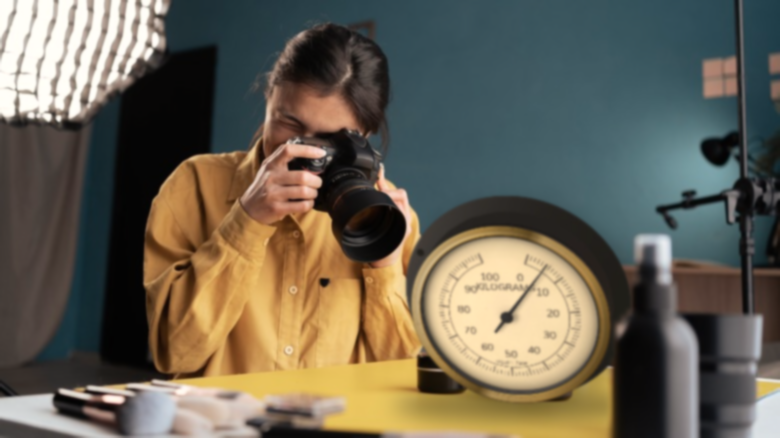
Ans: 5 (kg)
